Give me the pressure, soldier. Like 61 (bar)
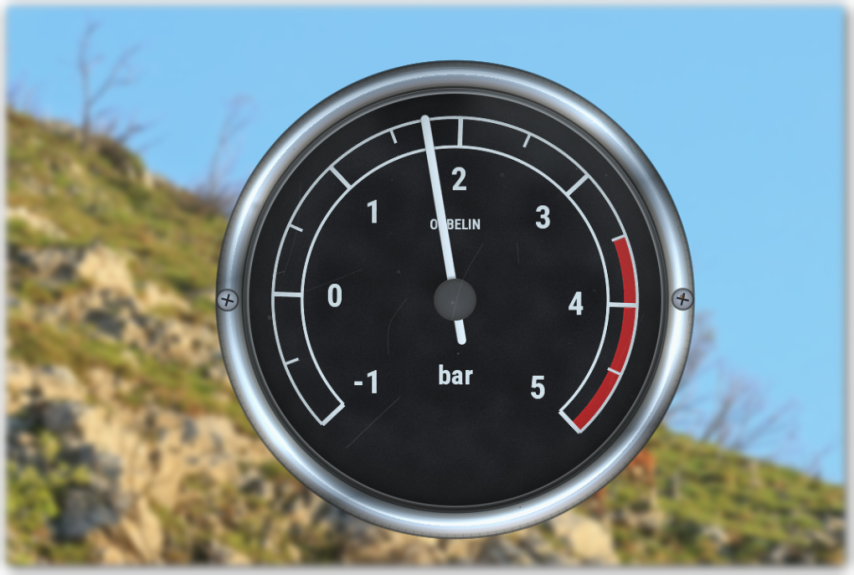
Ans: 1.75 (bar)
